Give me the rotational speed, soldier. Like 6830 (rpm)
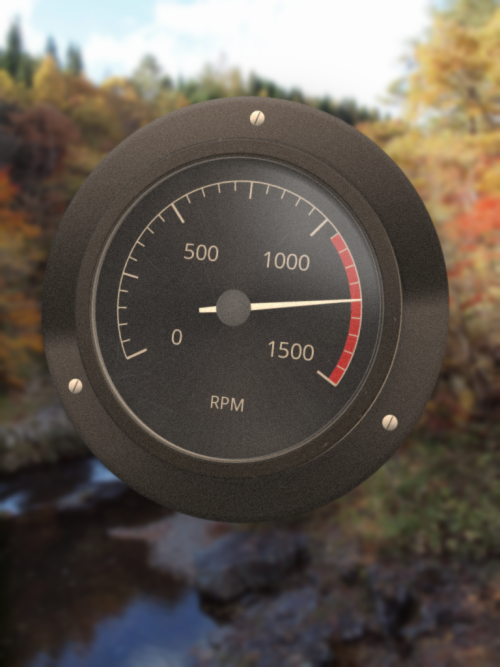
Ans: 1250 (rpm)
